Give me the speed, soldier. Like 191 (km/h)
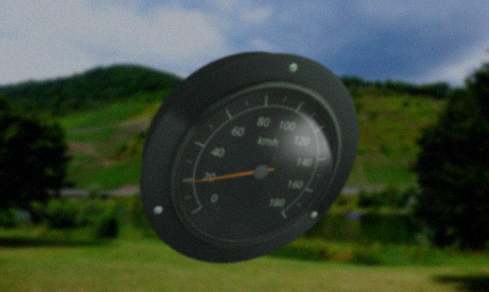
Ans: 20 (km/h)
